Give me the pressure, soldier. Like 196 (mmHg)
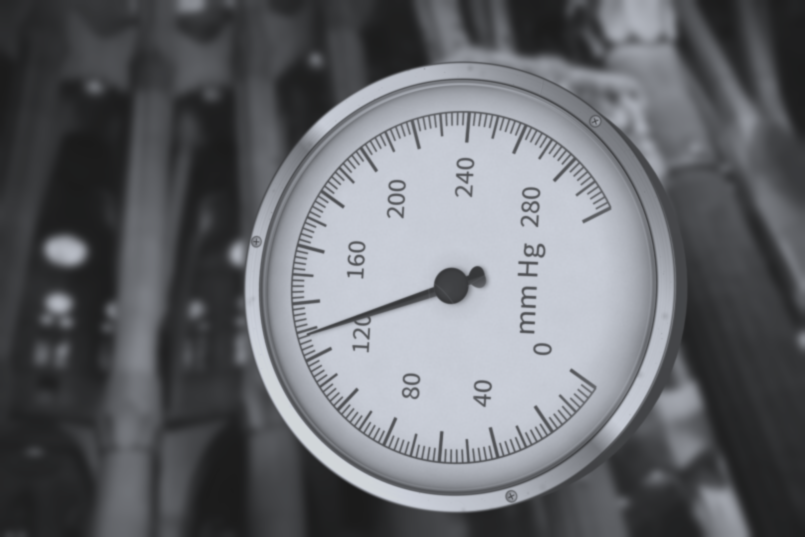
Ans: 128 (mmHg)
